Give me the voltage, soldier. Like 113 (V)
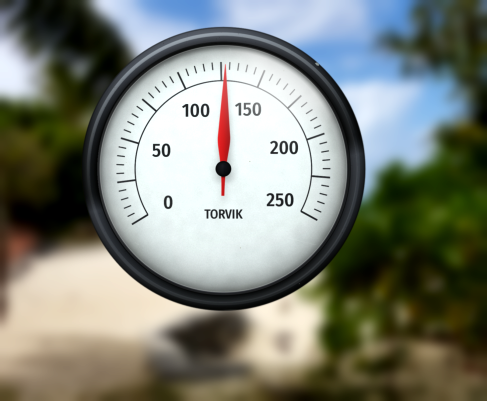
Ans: 127.5 (V)
